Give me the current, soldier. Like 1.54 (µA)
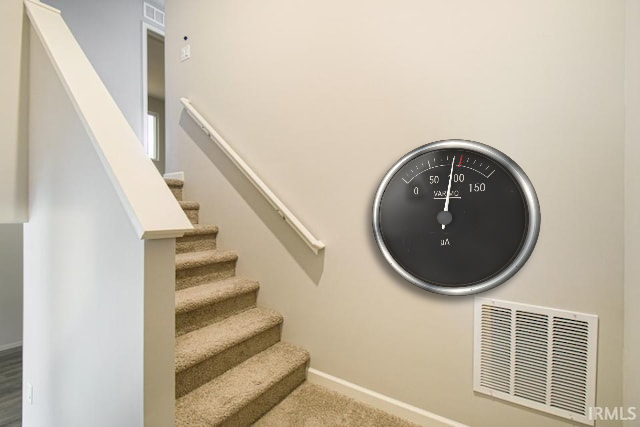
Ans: 90 (µA)
